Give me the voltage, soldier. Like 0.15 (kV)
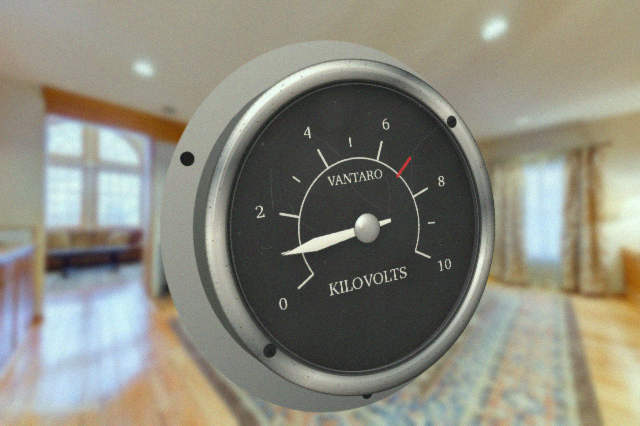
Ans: 1 (kV)
